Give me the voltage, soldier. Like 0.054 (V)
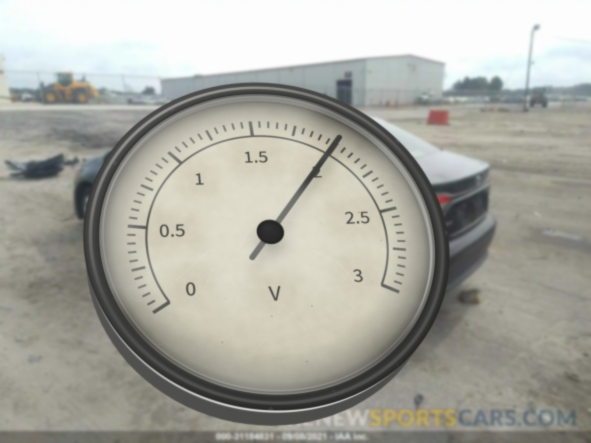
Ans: 2 (V)
